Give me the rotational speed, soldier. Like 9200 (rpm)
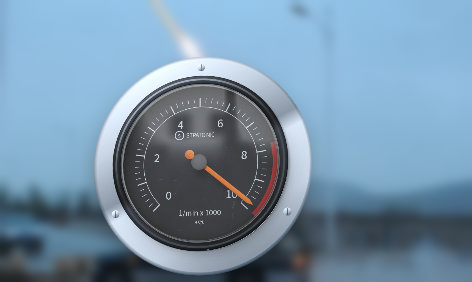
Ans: 9800 (rpm)
